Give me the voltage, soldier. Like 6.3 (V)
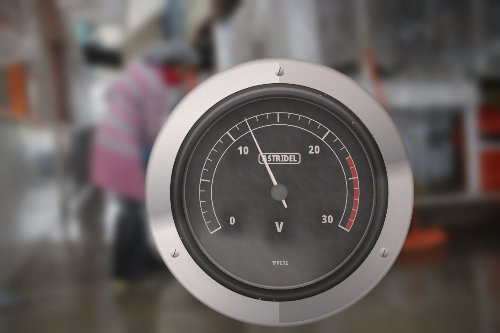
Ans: 12 (V)
